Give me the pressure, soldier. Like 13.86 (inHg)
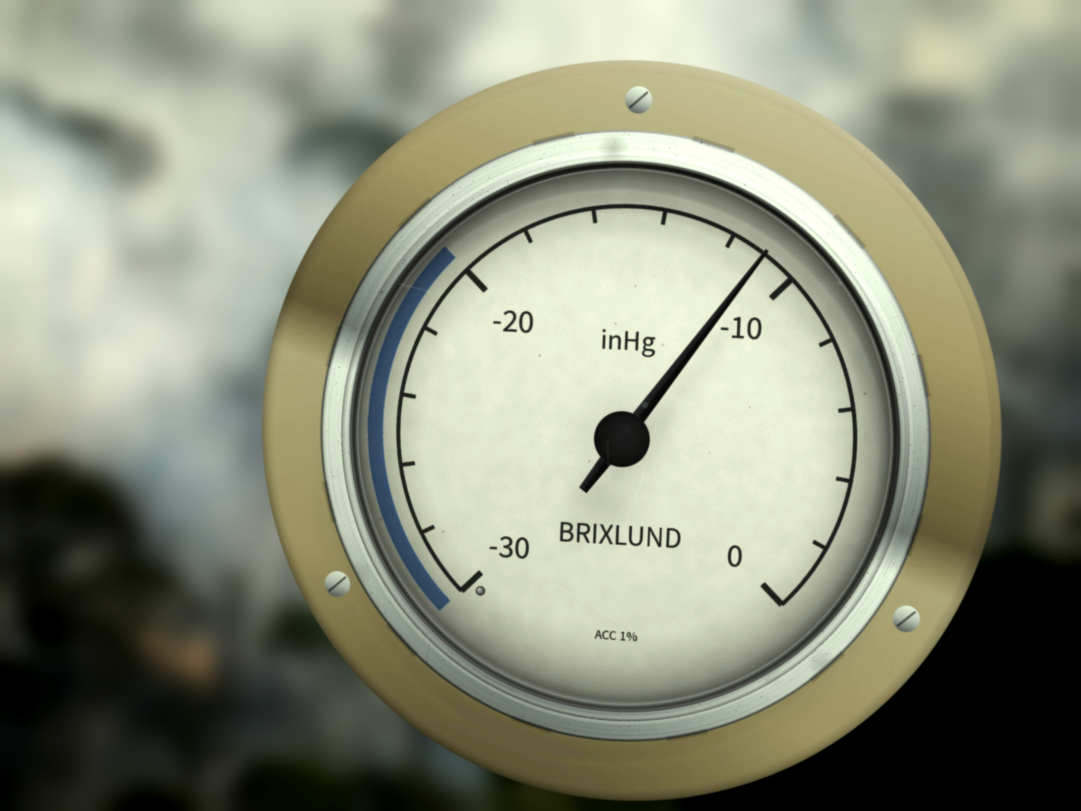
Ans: -11 (inHg)
